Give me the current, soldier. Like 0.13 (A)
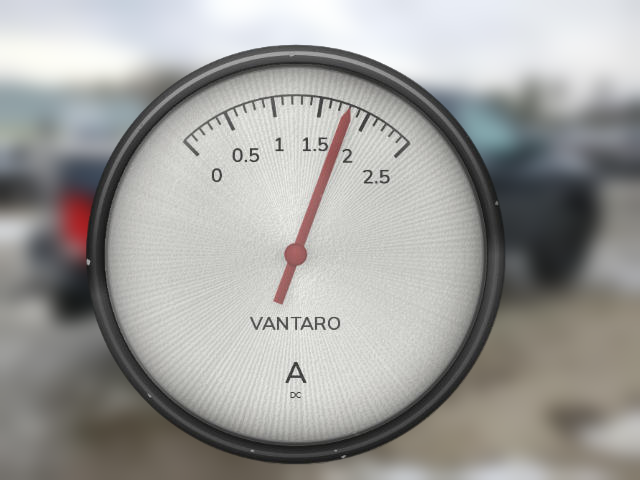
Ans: 1.8 (A)
